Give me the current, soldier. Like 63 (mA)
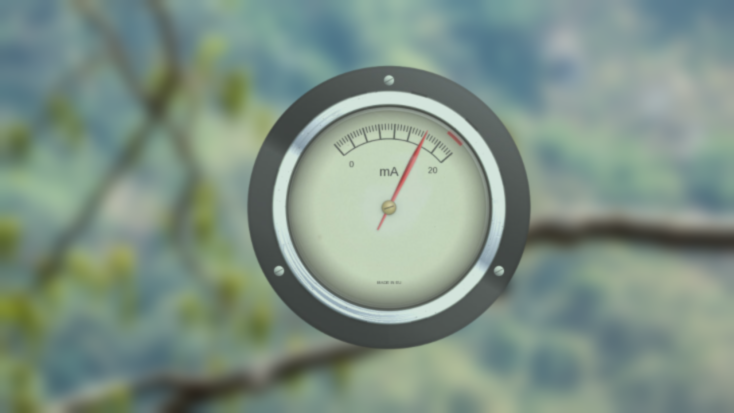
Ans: 15 (mA)
